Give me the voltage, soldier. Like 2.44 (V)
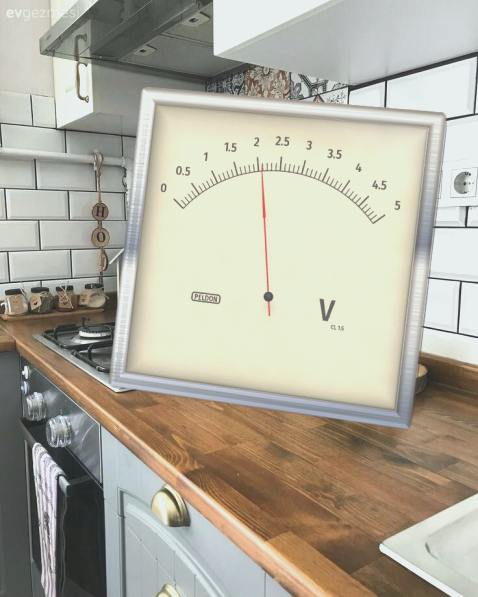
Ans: 2.1 (V)
